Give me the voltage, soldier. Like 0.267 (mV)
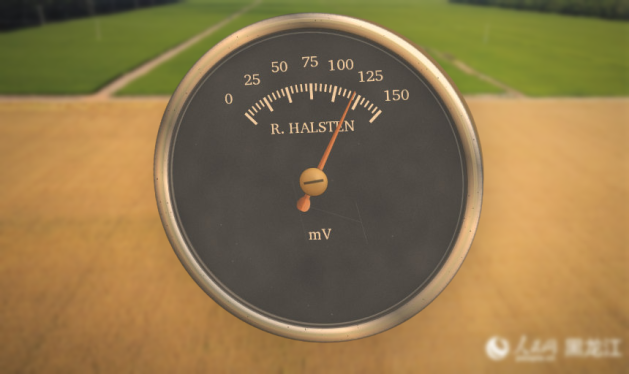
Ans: 120 (mV)
